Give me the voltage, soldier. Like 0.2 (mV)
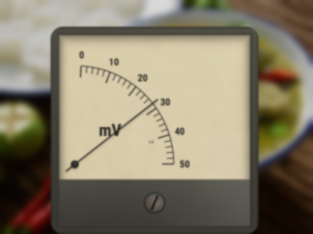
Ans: 28 (mV)
